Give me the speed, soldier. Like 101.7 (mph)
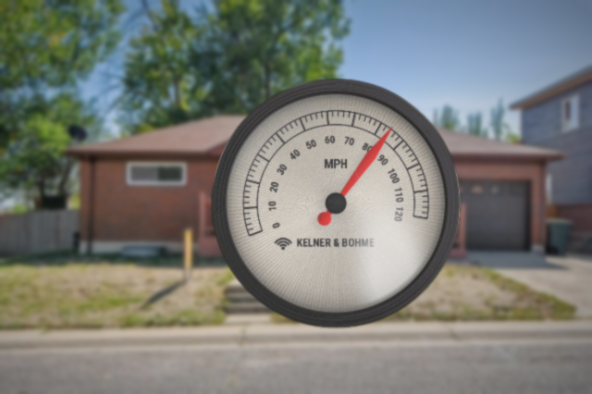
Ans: 84 (mph)
